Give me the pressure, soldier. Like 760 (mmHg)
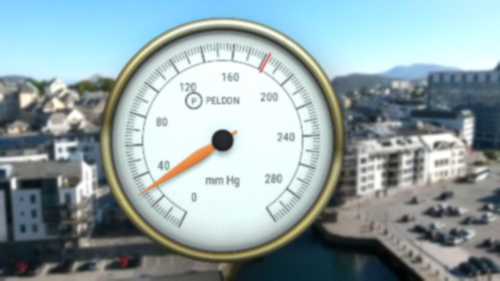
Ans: 30 (mmHg)
